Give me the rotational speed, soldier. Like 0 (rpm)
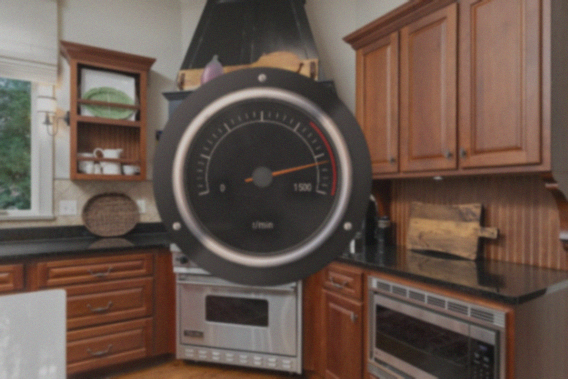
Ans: 1300 (rpm)
